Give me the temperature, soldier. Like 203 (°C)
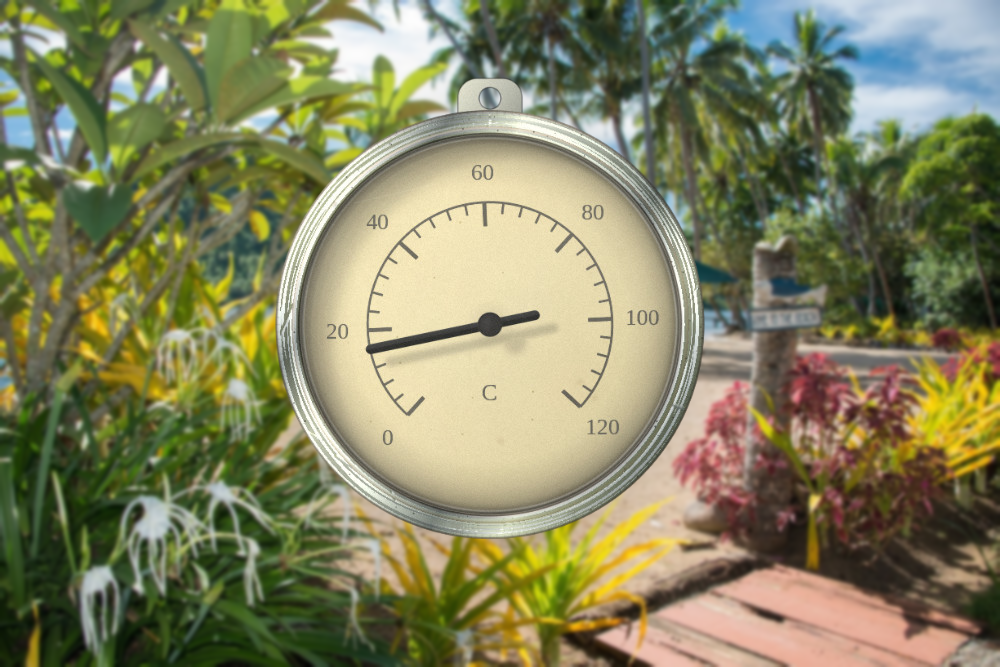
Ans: 16 (°C)
